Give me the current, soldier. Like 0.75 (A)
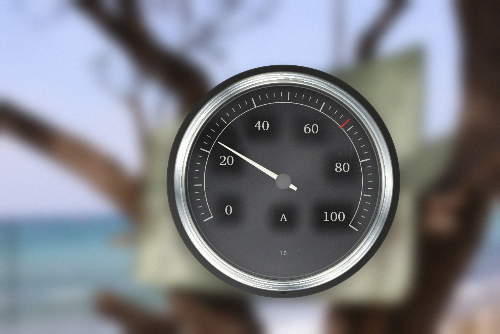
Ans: 24 (A)
